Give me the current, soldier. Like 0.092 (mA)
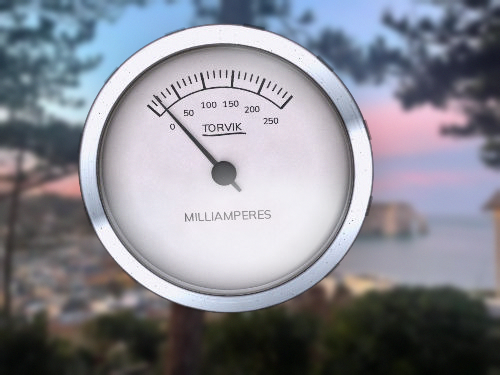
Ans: 20 (mA)
